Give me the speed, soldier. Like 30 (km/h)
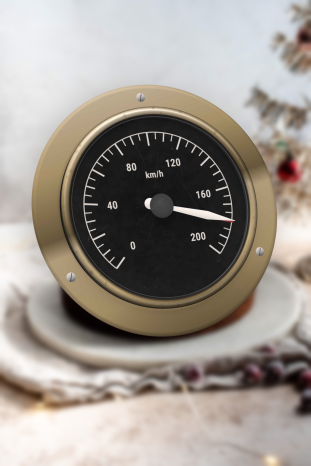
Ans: 180 (km/h)
